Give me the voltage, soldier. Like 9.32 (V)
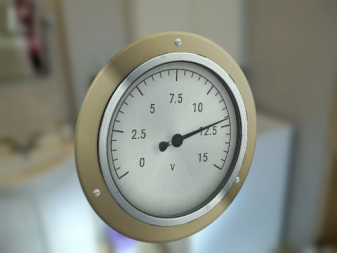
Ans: 12 (V)
